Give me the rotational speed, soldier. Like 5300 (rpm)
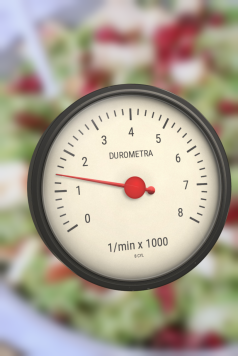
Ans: 1400 (rpm)
